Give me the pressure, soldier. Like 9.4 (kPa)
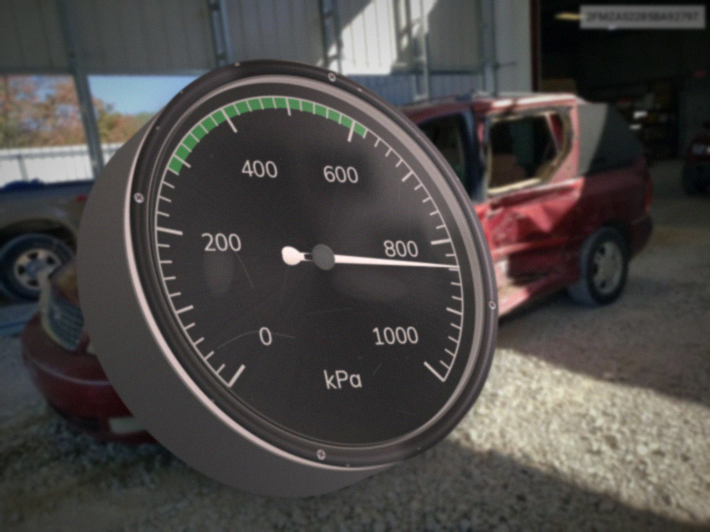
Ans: 840 (kPa)
